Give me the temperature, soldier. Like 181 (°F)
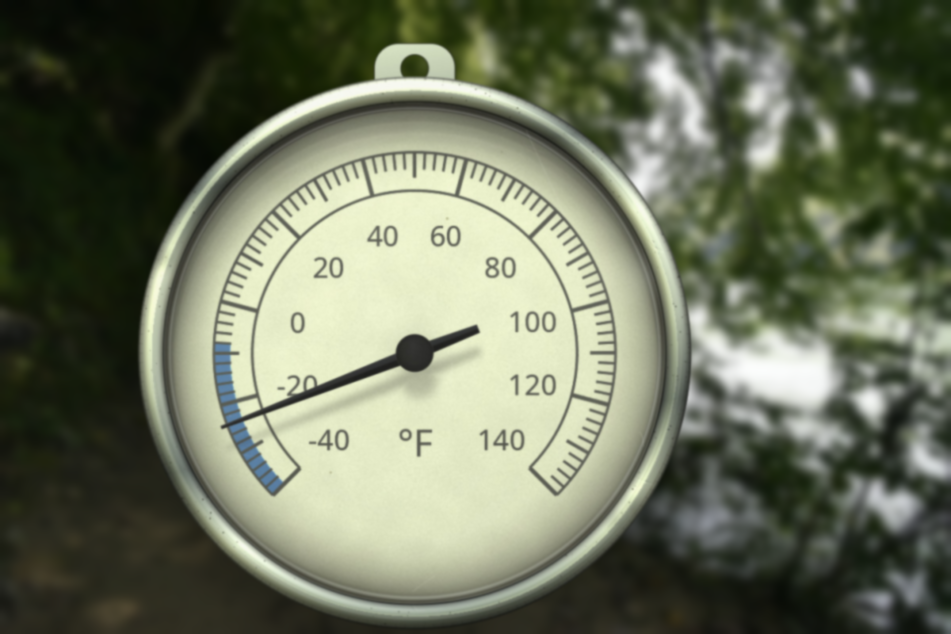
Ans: -24 (°F)
